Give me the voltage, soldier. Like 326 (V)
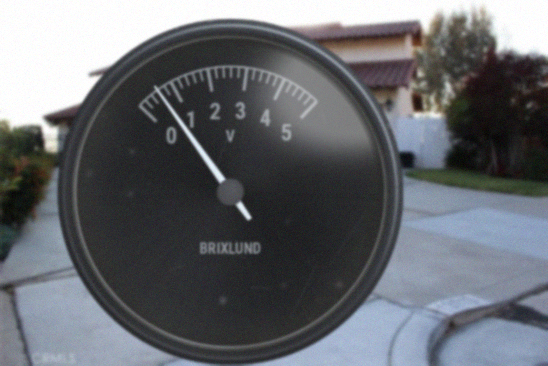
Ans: 0.6 (V)
